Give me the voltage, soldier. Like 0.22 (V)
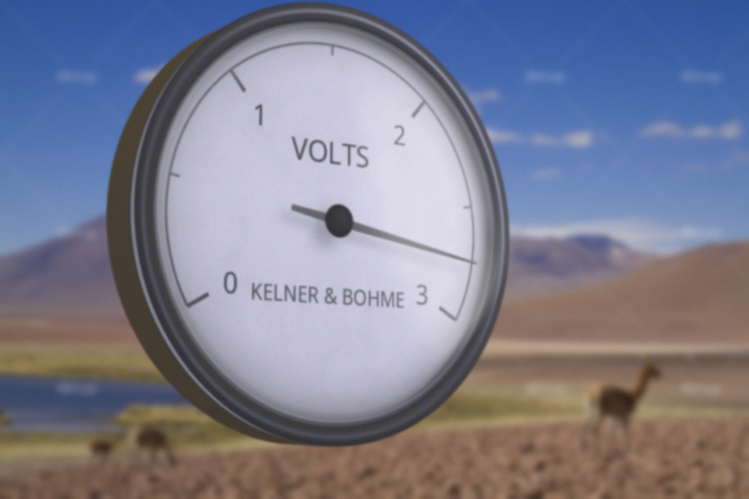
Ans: 2.75 (V)
